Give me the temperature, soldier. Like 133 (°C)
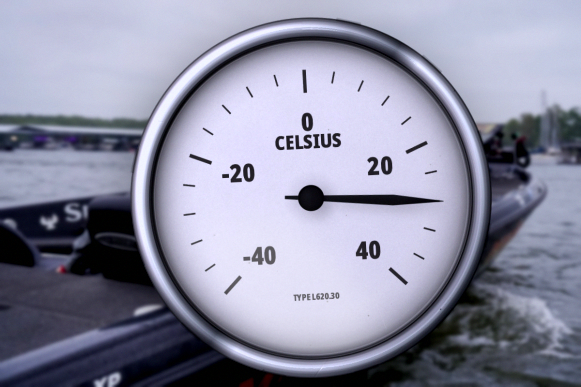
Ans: 28 (°C)
